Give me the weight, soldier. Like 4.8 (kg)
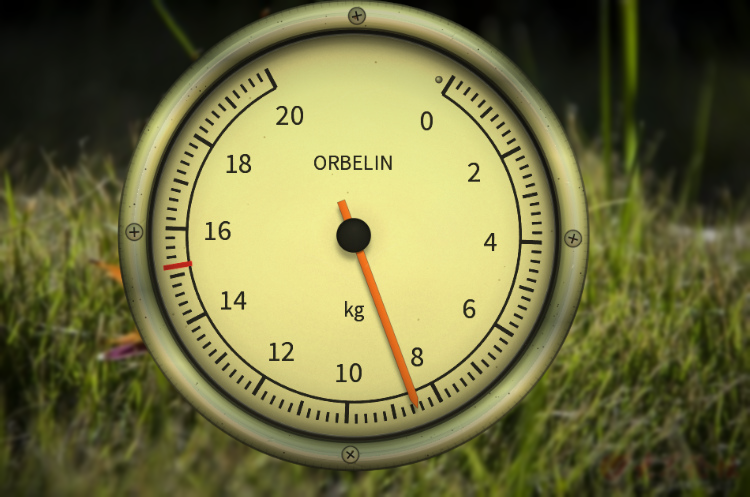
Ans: 8.5 (kg)
